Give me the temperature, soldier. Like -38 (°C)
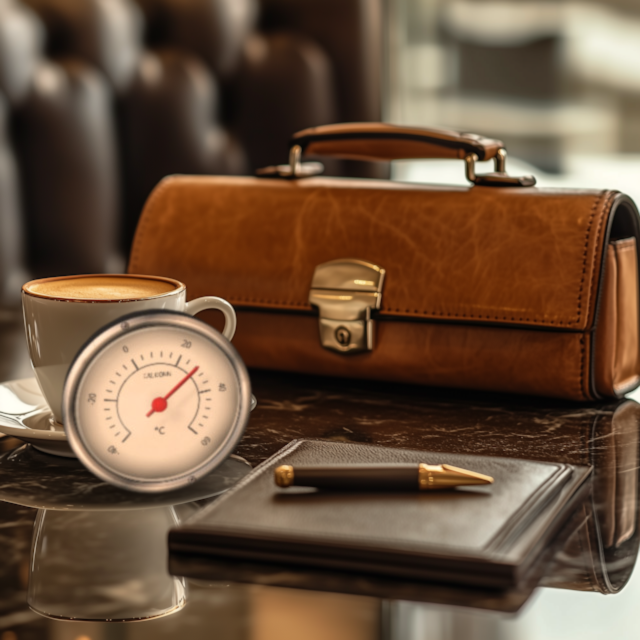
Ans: 28 (°C)
